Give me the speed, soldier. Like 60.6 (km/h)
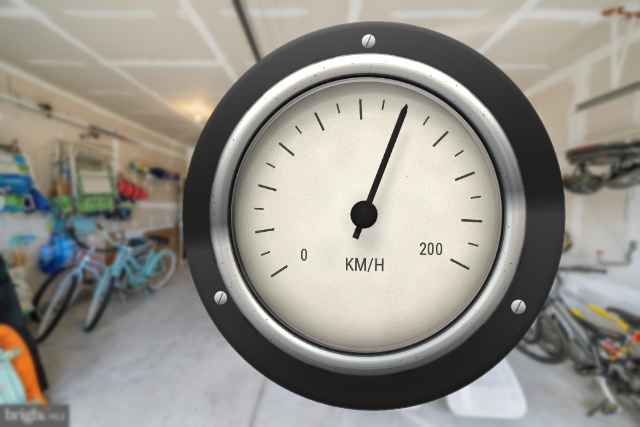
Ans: 120 (km/h)
